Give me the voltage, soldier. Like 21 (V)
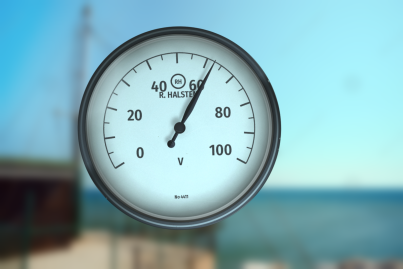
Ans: 62.5 (V)
